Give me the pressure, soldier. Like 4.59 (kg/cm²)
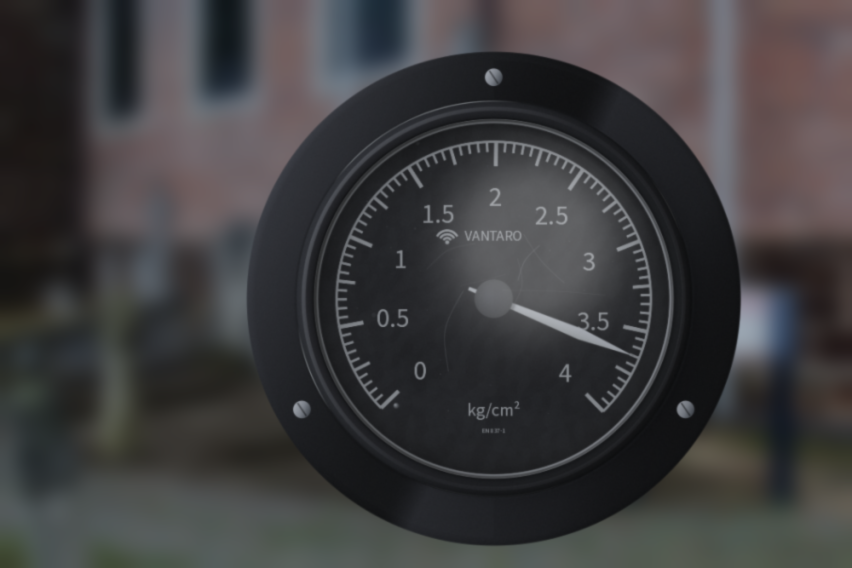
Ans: 3.65 (kg/cm²)
